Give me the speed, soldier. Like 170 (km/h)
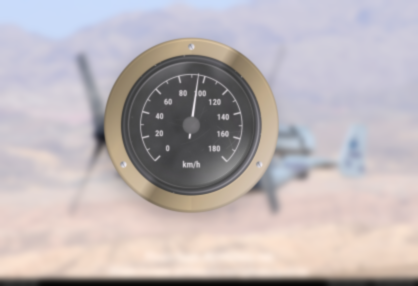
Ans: 95 (km/h)
